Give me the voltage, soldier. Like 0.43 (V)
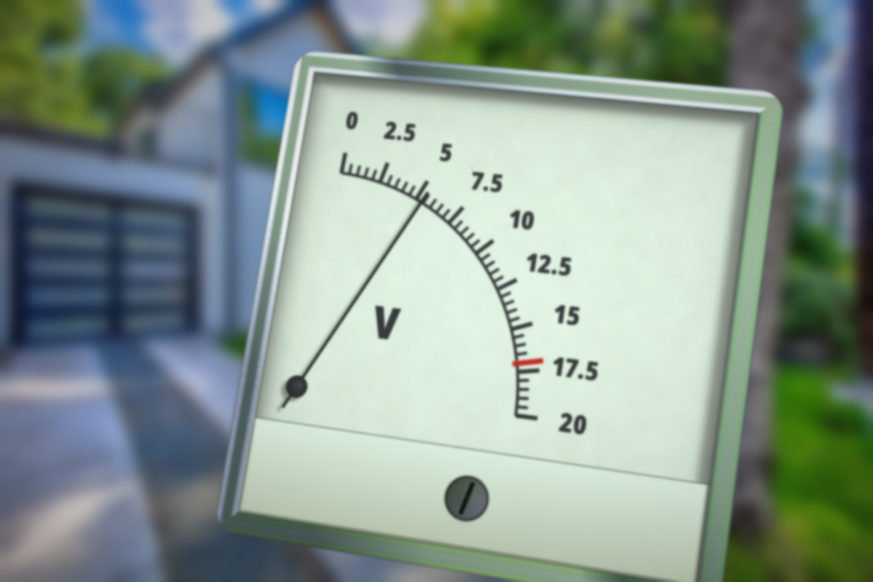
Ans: 5.5 (V)
